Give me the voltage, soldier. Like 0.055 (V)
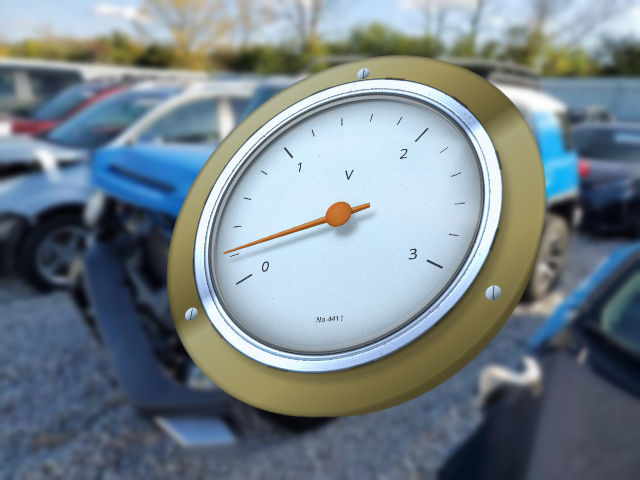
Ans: 0.2 (V)
